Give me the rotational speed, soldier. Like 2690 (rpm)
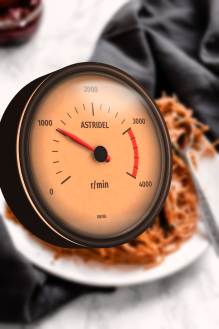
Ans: 1000 (rpm)
